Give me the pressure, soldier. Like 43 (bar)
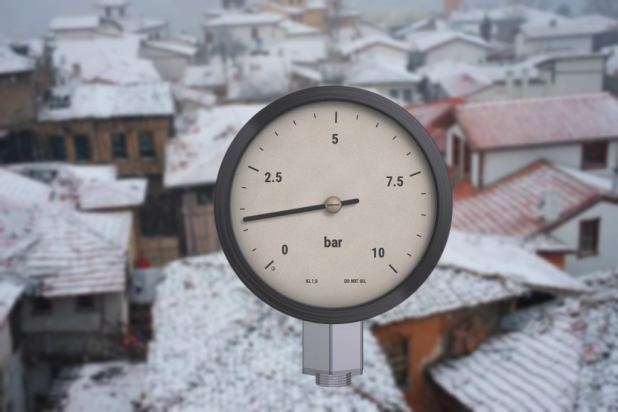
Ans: 1.25 (bar)
